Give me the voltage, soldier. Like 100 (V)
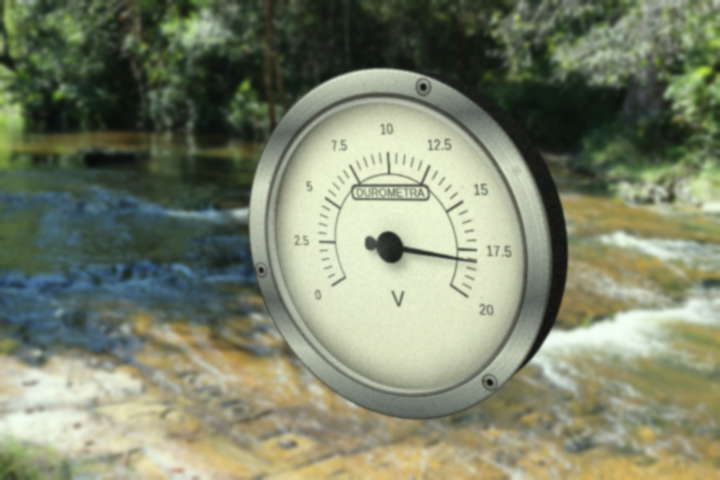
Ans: 18 (V)
